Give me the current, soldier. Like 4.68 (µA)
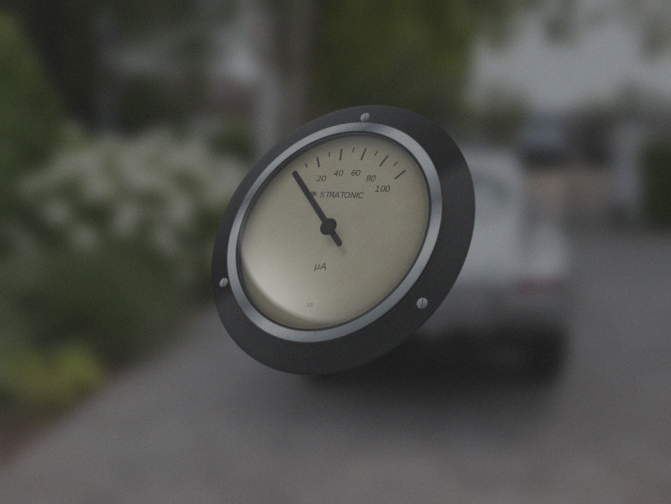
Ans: 0 (µA)
